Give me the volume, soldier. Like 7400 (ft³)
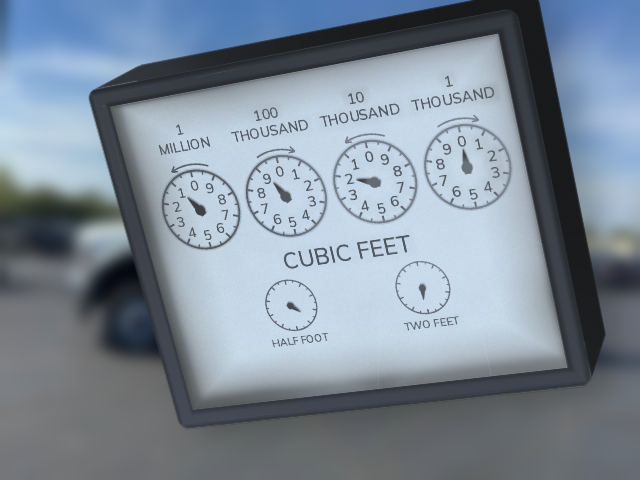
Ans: 92000 (ft³)
